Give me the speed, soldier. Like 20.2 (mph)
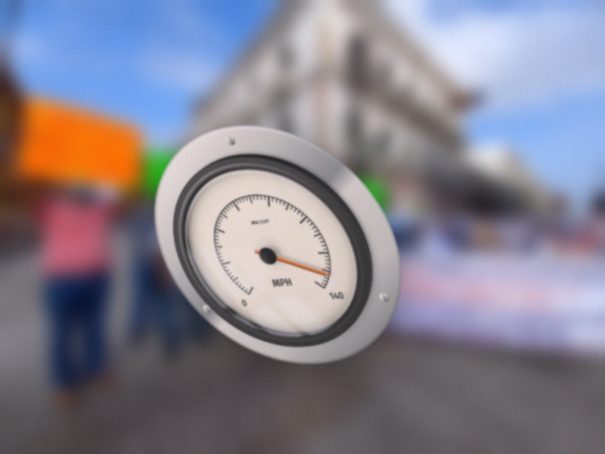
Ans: 130 (mph)
